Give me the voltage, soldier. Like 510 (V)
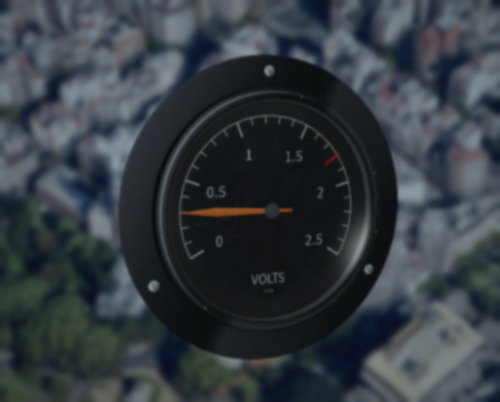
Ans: 0.3 (V)
